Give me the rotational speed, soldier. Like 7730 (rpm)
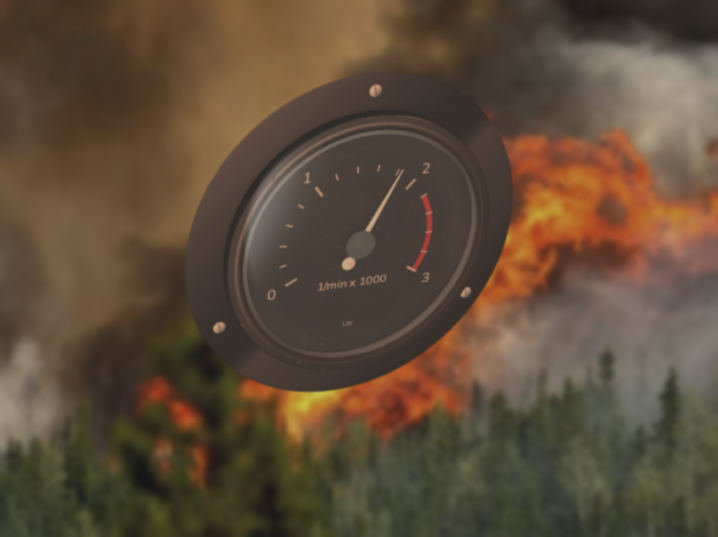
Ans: 1800 (rpm)
